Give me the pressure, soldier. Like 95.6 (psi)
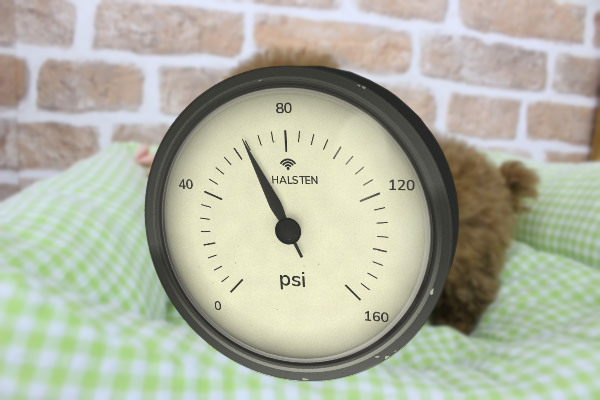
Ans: 65 (psi)
